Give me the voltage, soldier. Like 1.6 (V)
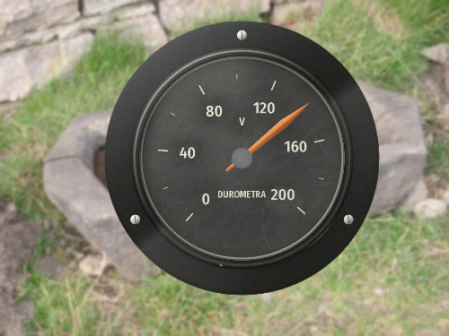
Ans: 140 (V)
